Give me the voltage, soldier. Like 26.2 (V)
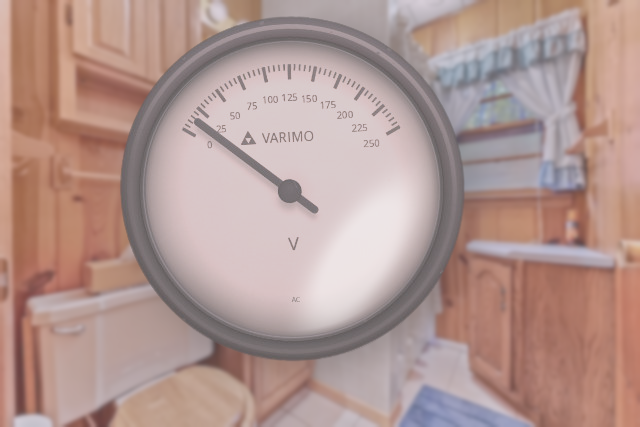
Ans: 15 (V)
